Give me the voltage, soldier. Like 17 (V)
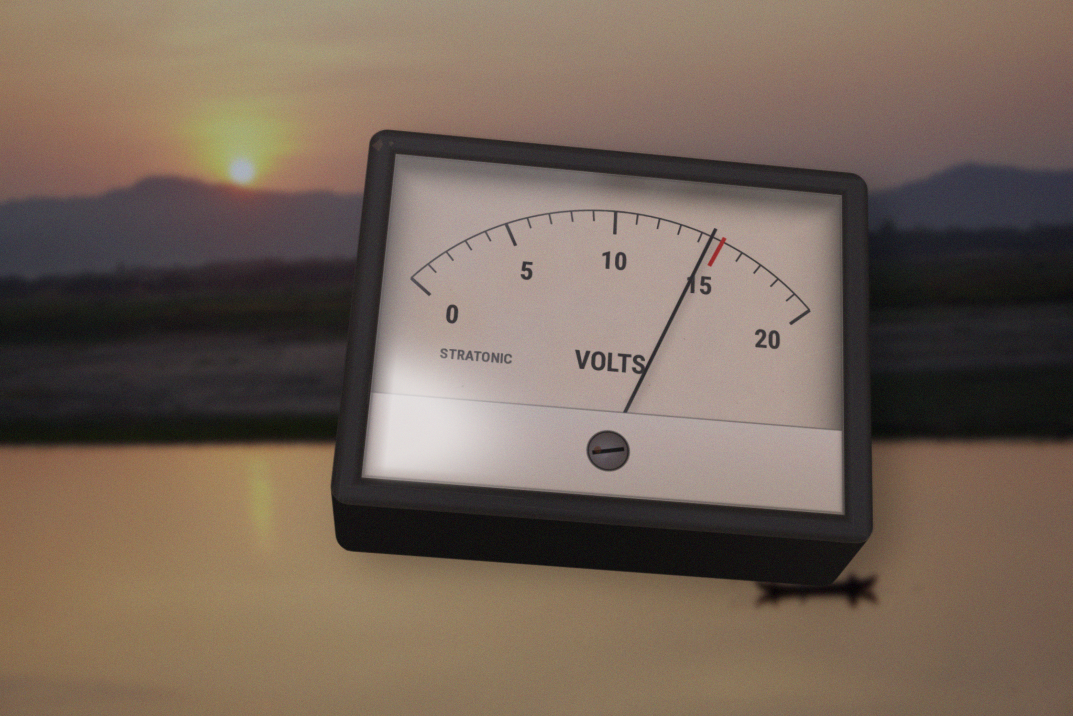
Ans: 14.5 (V)
